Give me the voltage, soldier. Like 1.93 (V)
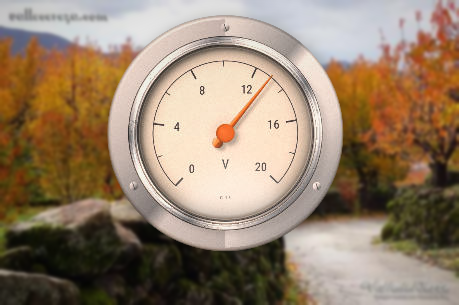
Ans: 13 (V)
